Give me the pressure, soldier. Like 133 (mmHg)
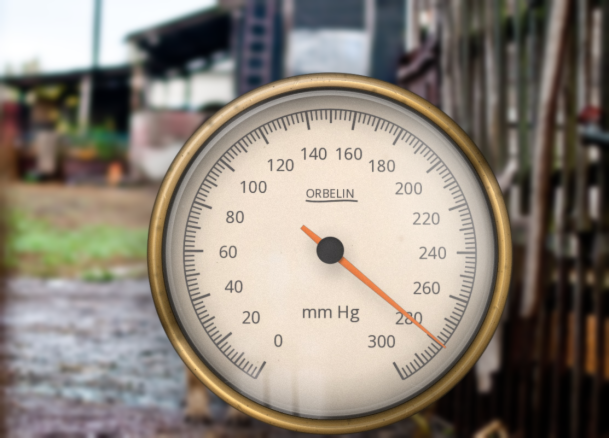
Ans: 280 (mmHg)
